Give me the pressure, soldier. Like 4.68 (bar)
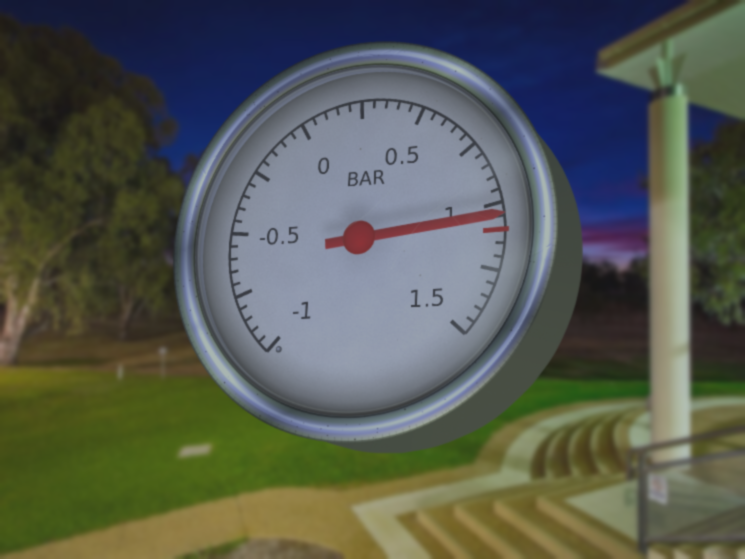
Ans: 1.05 (bar)
